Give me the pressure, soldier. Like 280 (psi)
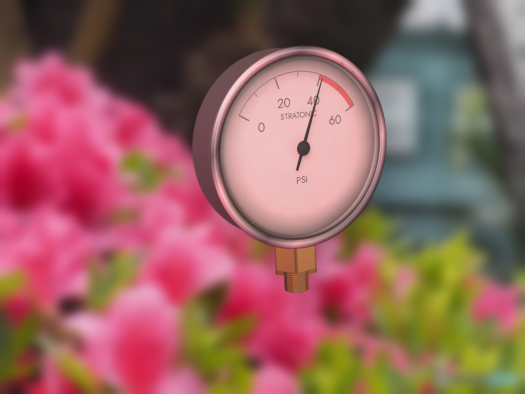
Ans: 40 (psi)
